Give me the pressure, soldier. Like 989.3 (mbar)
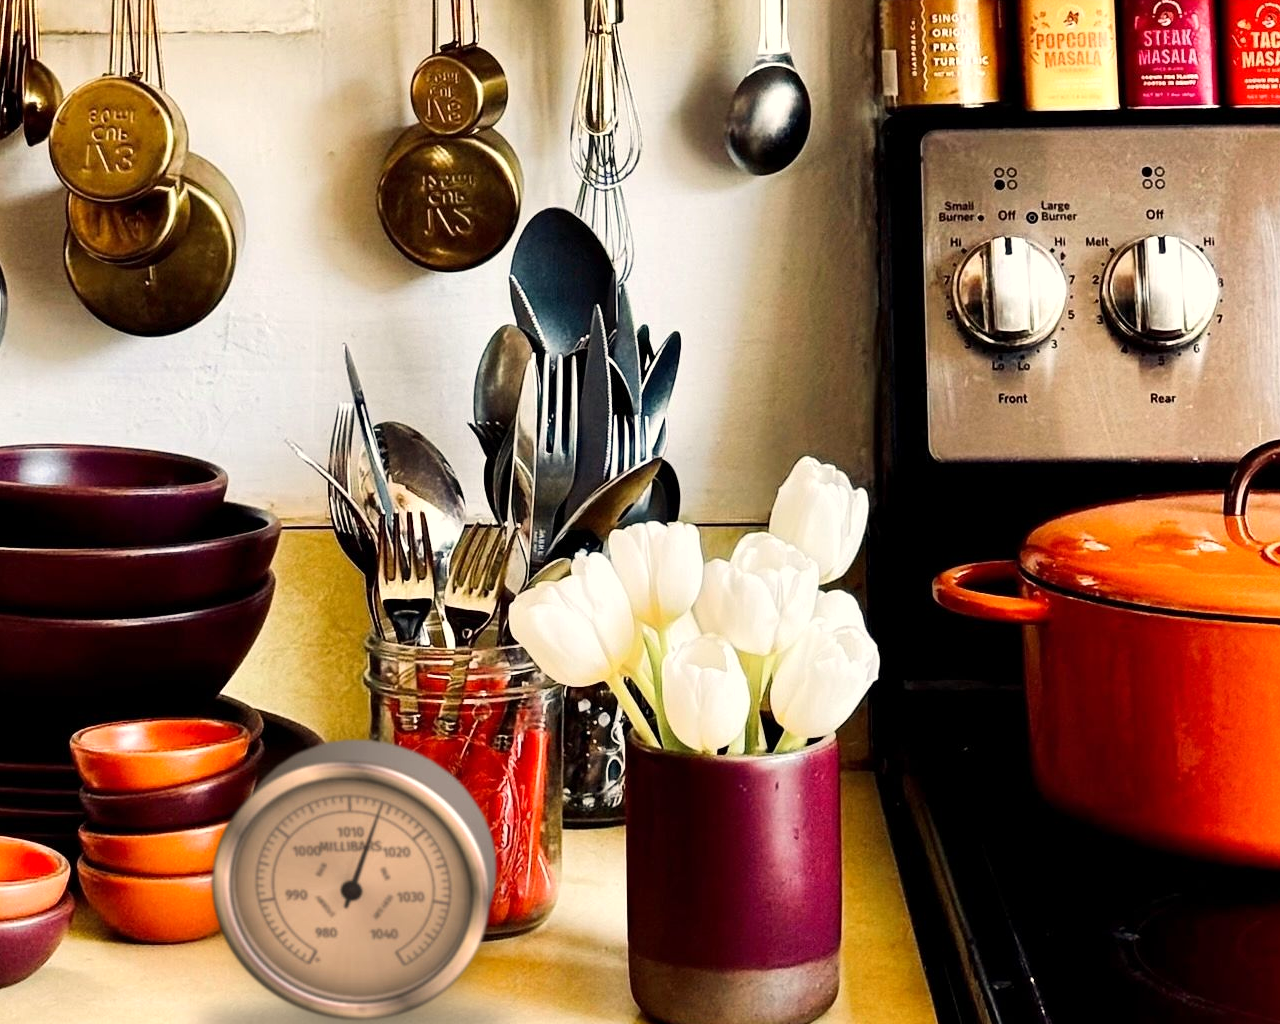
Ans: 1014 (mbar)
